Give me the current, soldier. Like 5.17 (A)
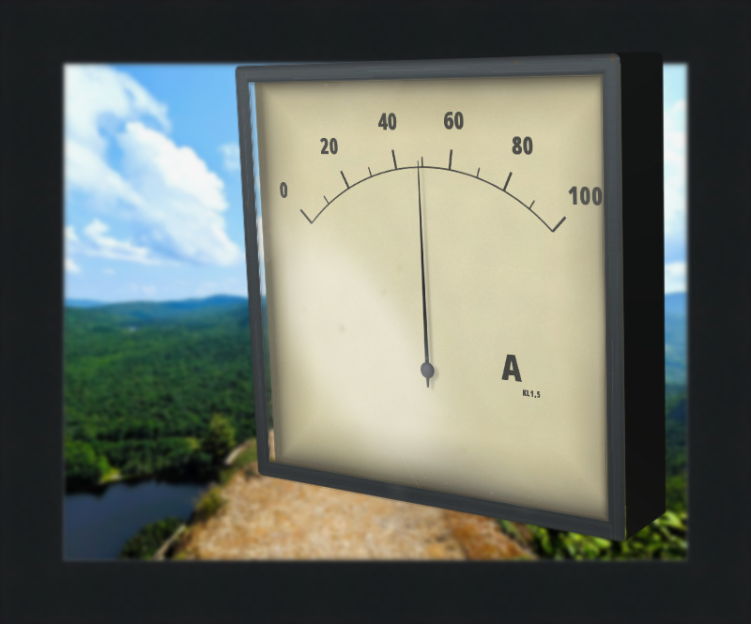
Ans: 50 (A)
